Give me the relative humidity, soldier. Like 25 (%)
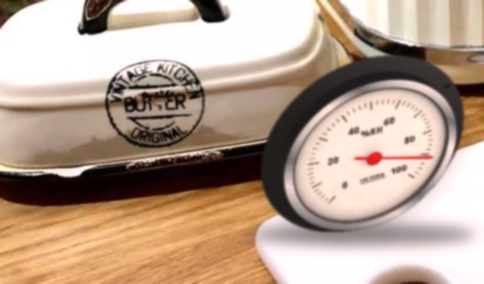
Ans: 90 (%)
